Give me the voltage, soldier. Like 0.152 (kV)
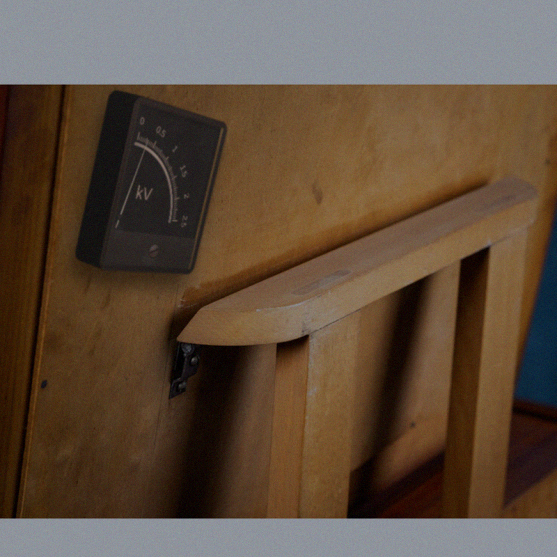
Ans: 0.25 (kV)
